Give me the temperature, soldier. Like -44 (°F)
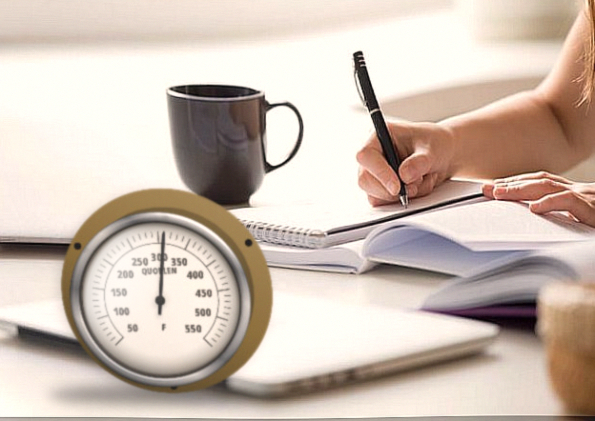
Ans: 310 (°F)
